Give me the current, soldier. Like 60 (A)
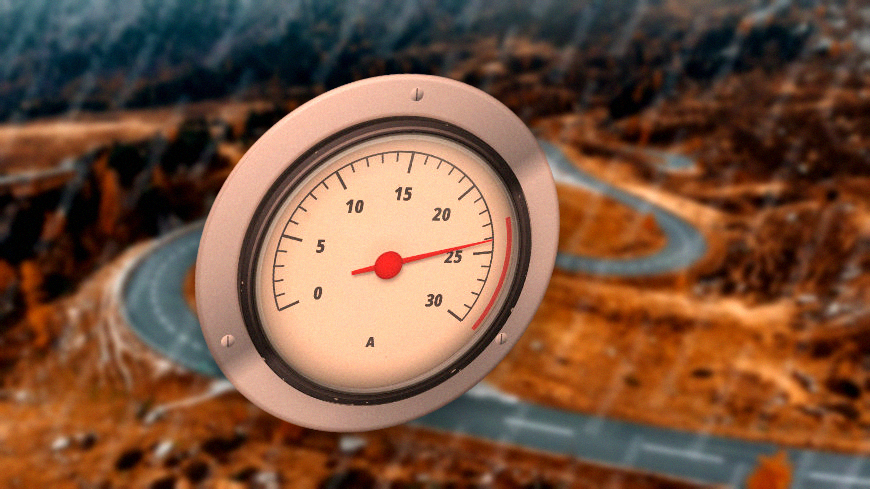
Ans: 24 (A)
